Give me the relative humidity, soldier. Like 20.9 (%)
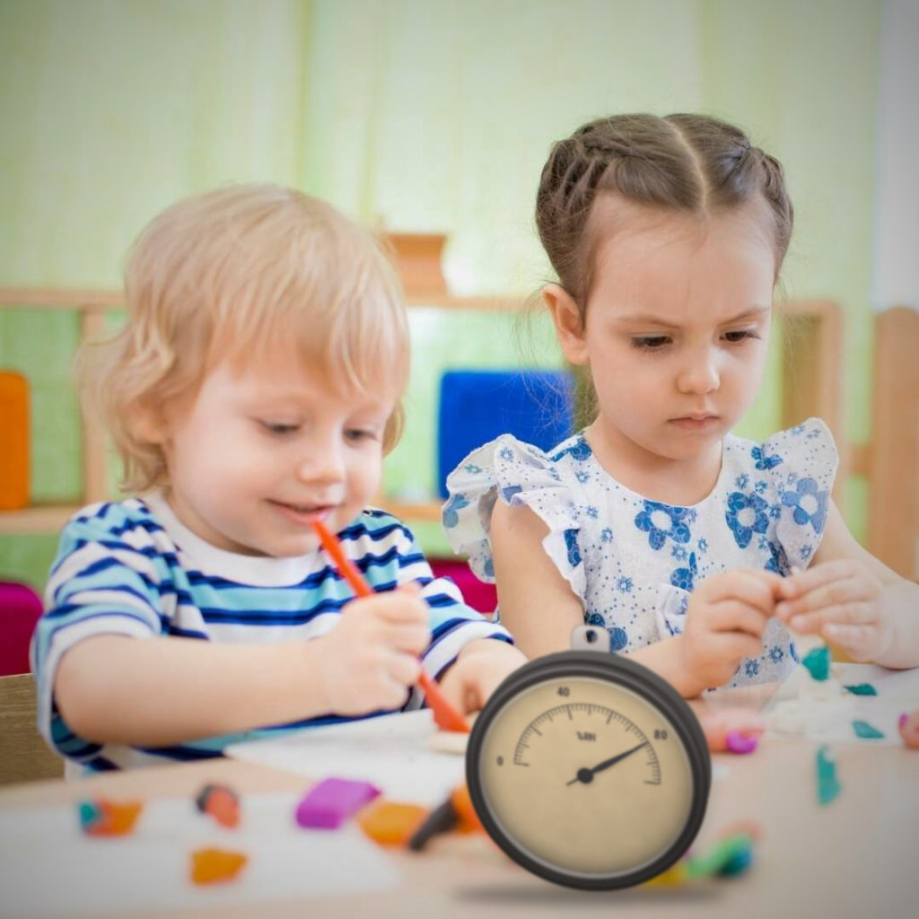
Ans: 80 (%)
